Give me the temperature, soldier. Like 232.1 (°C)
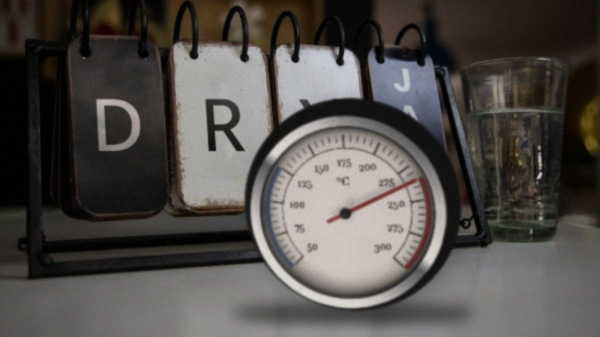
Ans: 235 (°C)
